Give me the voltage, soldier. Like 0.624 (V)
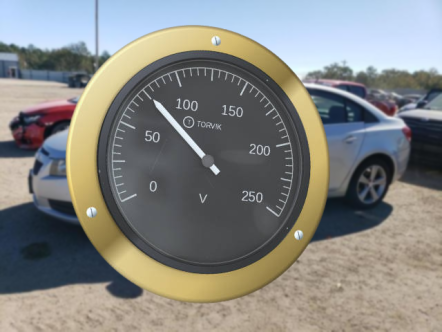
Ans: 75 (V)
